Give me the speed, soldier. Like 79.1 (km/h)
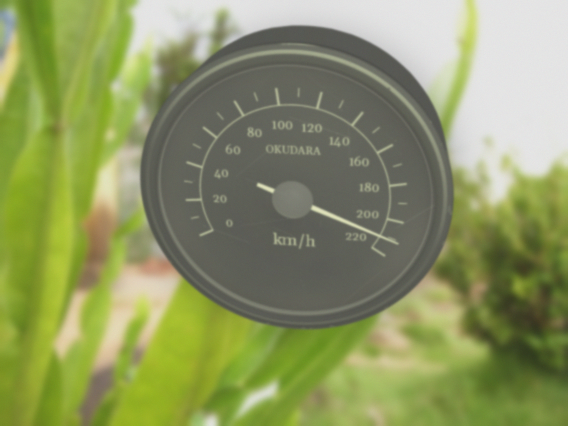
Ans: 210 (km/h)
